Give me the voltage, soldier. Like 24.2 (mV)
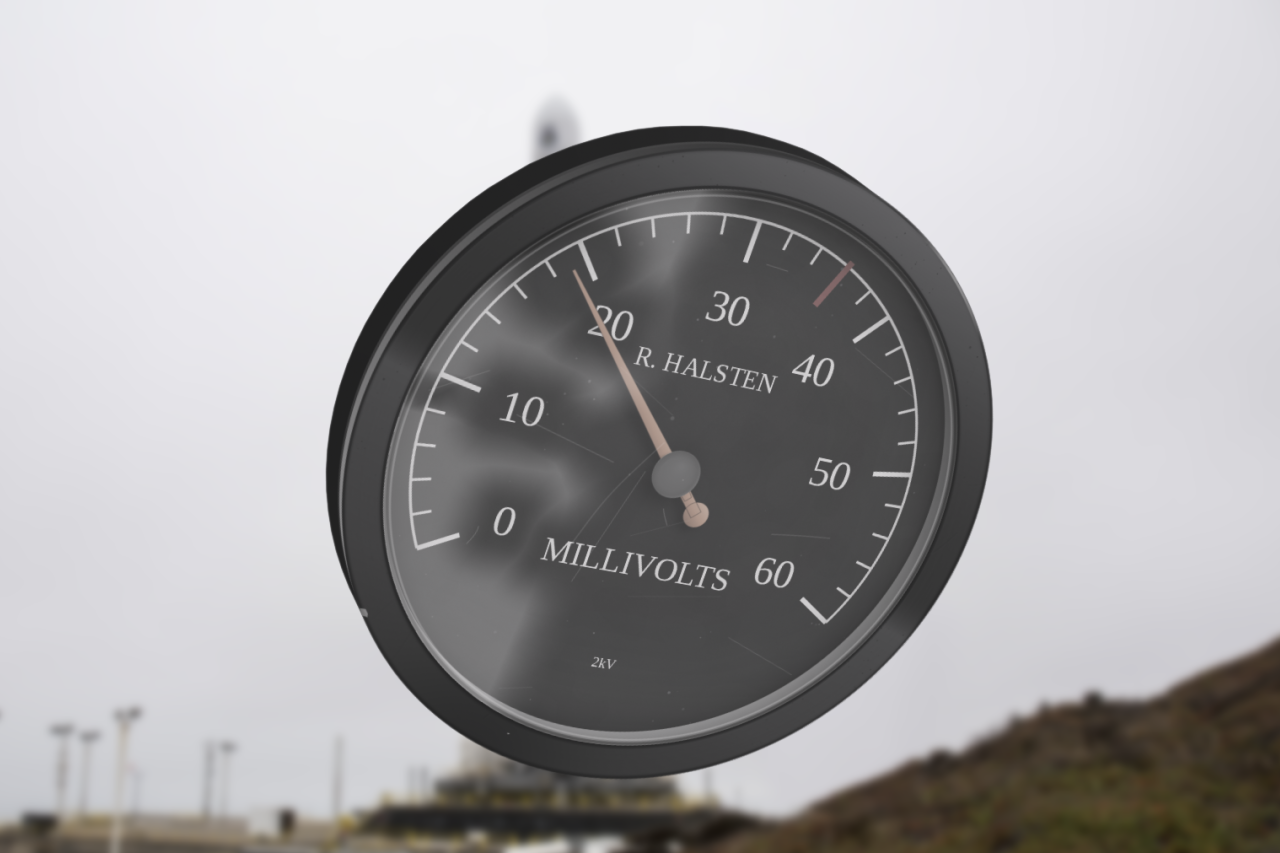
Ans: 19 (mV)
